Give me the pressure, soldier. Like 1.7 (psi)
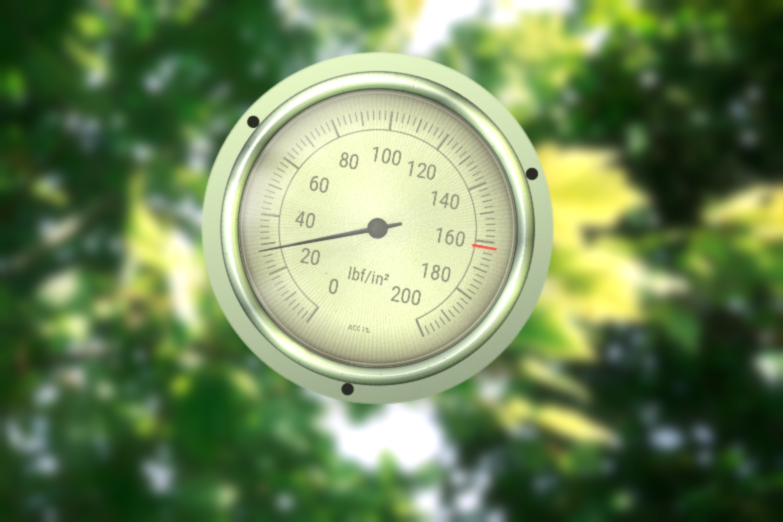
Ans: 28 (psi)
